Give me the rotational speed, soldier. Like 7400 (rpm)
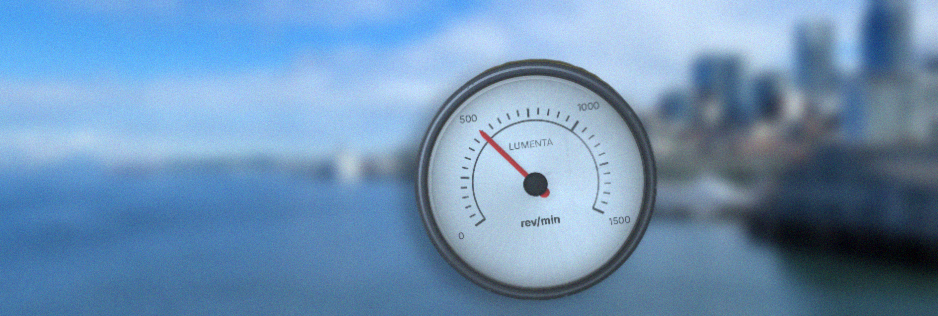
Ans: 500 (rpm)
